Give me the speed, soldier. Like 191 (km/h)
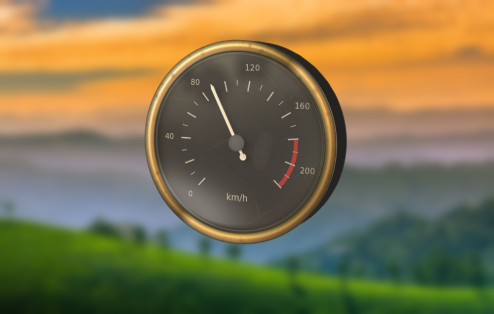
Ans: 90 (km/h)
